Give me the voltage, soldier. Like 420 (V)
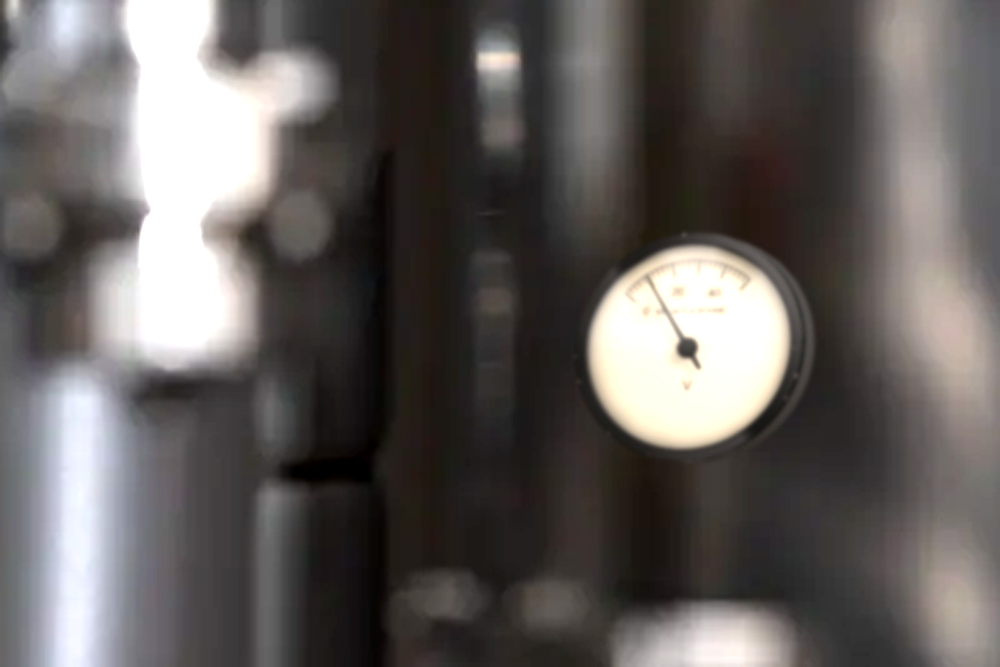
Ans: 10 (V)
